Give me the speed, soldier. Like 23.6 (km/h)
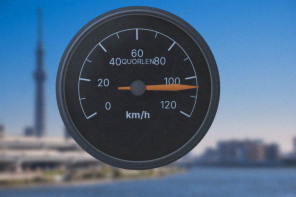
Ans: 105 (km/h)
